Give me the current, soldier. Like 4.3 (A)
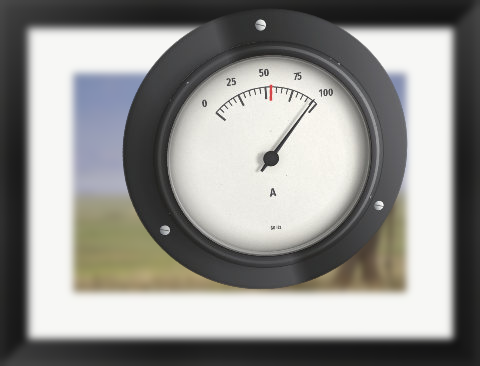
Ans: 95 (A)
